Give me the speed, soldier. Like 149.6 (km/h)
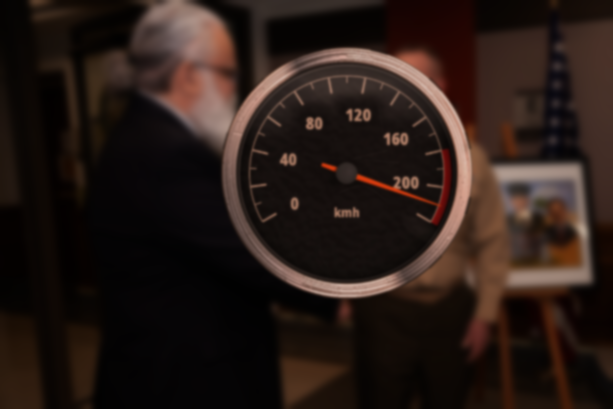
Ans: 210 (km/h)
